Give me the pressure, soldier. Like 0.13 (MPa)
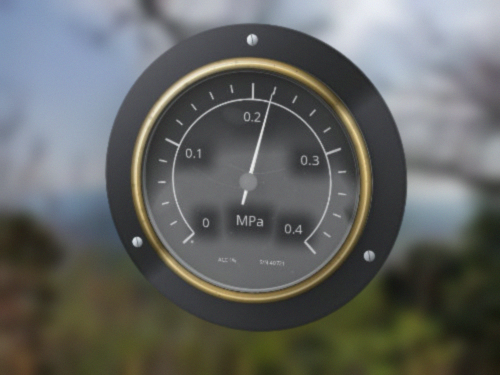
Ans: 0.22 (MPa)
